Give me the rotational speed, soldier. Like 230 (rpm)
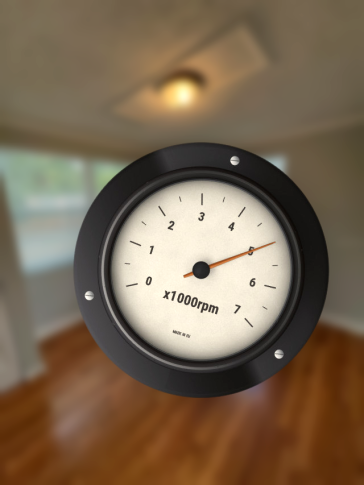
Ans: 5000 (rpm)
